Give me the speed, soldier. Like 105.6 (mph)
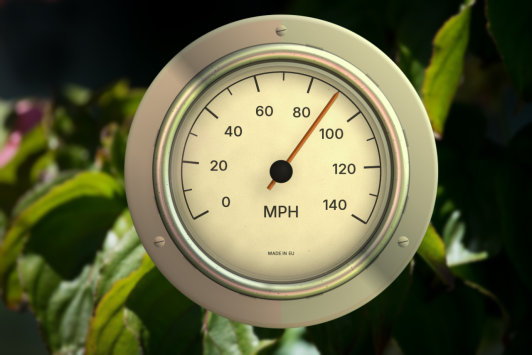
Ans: 90 (mph)
